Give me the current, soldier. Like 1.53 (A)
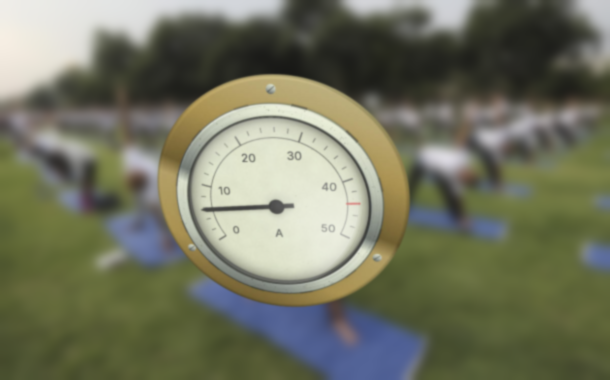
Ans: 6 (A)
